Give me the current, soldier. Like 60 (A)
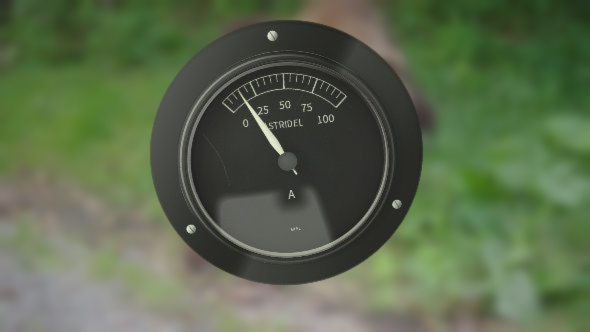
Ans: 15 (A)
